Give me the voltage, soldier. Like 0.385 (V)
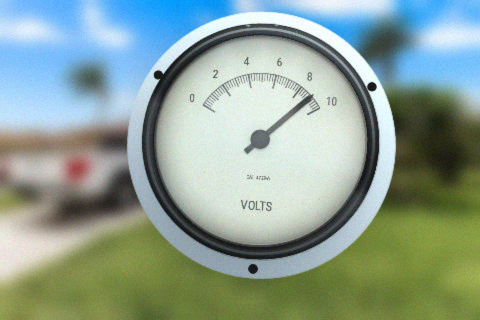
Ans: 9 (V)
